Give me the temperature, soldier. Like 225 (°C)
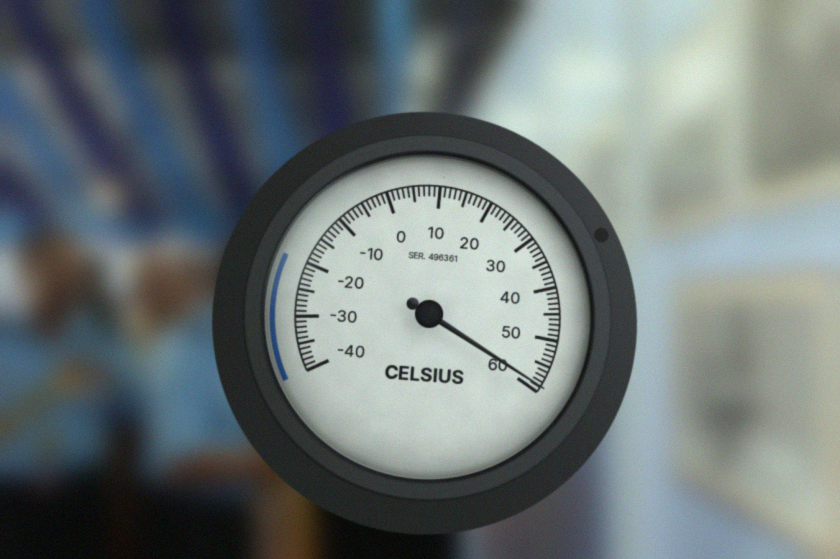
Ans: 59 (°C)
